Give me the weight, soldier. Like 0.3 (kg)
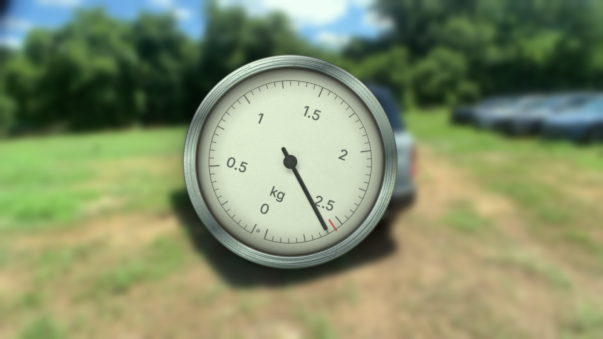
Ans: 2.6 (kg)
